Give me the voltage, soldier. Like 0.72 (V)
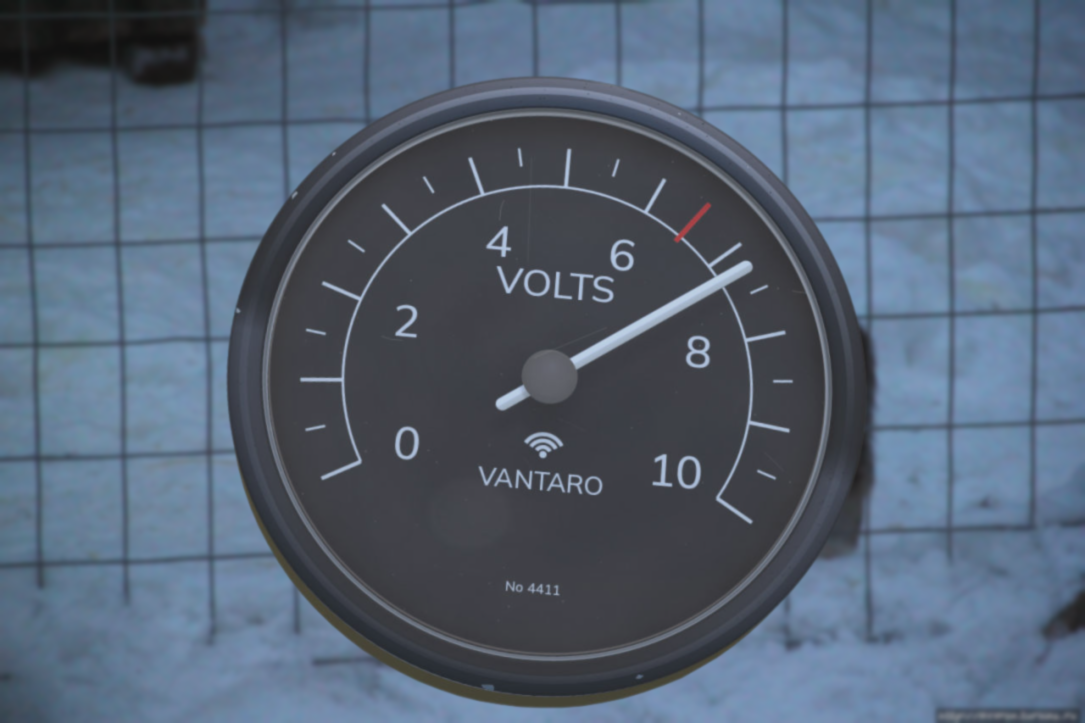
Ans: 7.25 (V)
